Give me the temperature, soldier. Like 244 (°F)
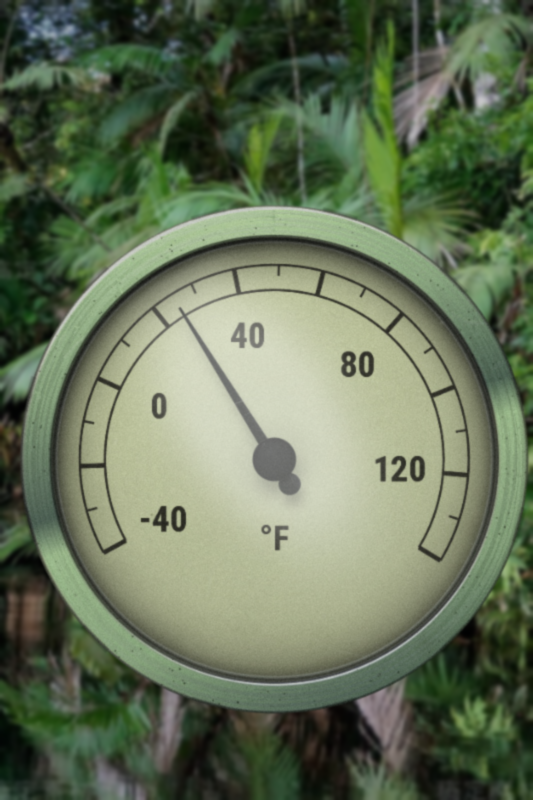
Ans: 25 (°F)
